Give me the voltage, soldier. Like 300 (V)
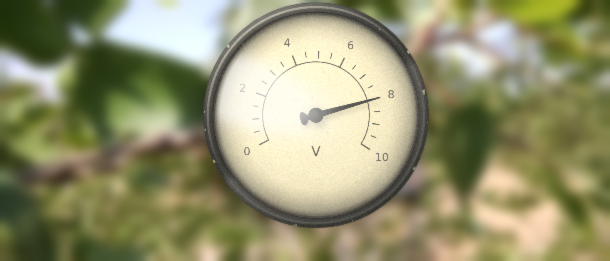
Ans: 8 (V)
